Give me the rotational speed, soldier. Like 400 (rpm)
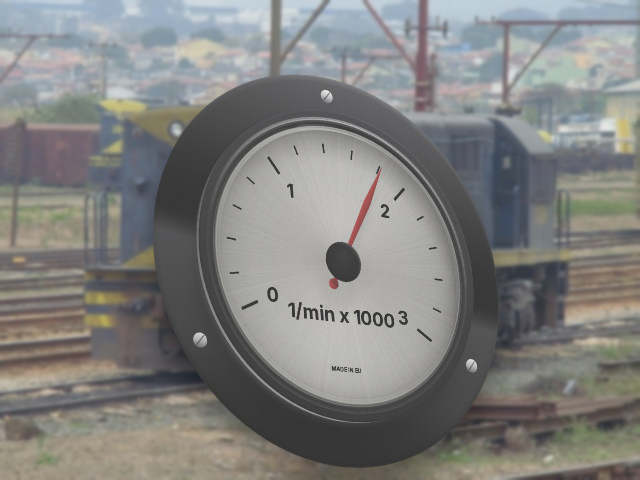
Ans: 1800 (rpm)
